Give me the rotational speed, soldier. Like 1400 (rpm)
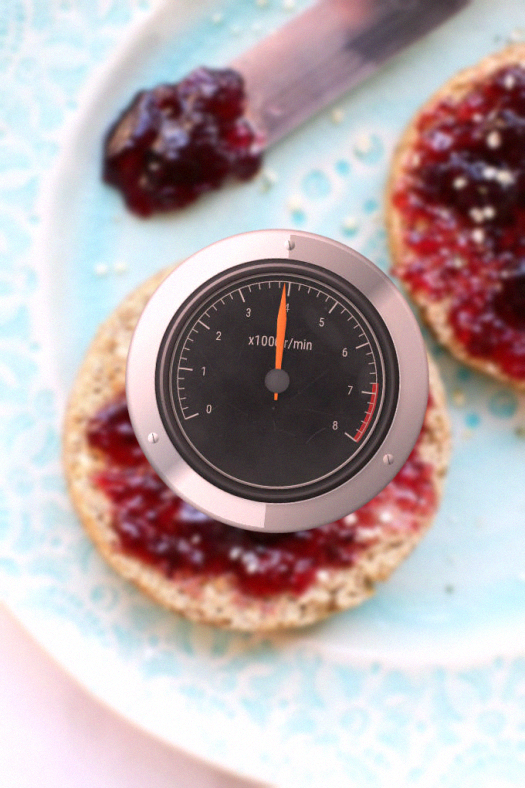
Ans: 3900 (rpm)
